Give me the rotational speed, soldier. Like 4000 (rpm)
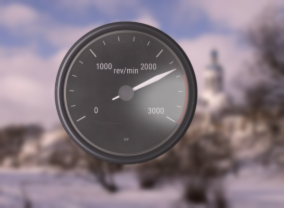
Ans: 2300 (rpm)
